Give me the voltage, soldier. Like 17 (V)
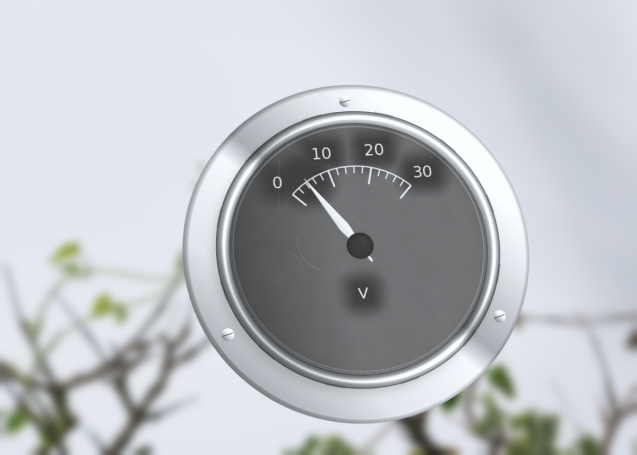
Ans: 4 (V)
